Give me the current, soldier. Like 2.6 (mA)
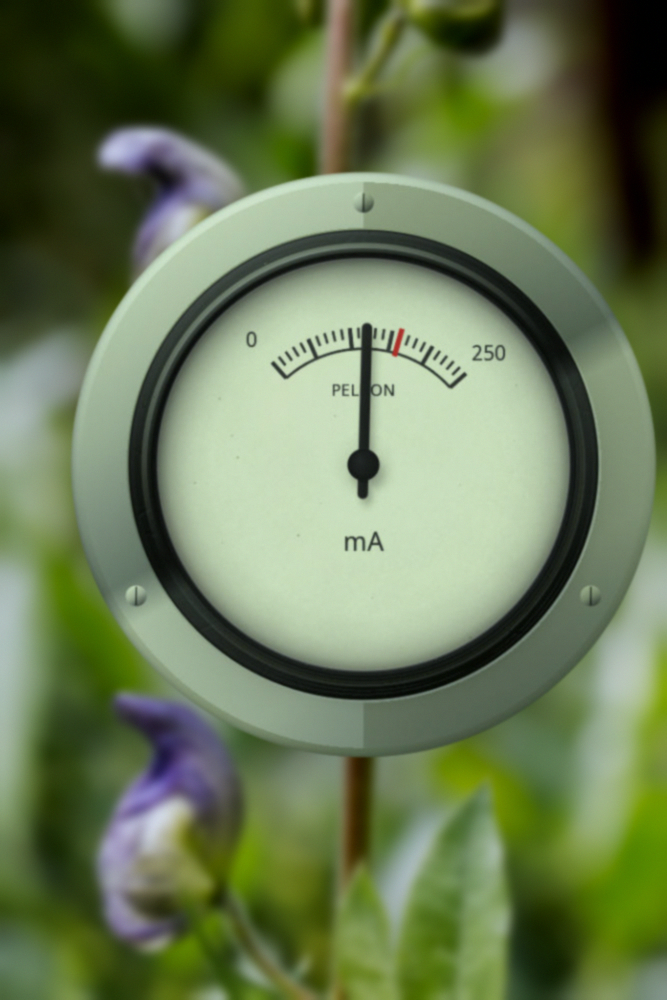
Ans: 120 (mA)
